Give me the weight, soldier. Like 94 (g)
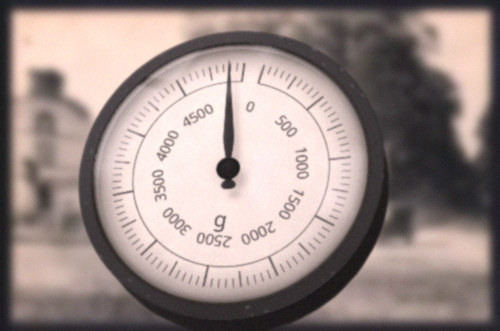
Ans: 4900 (g)
